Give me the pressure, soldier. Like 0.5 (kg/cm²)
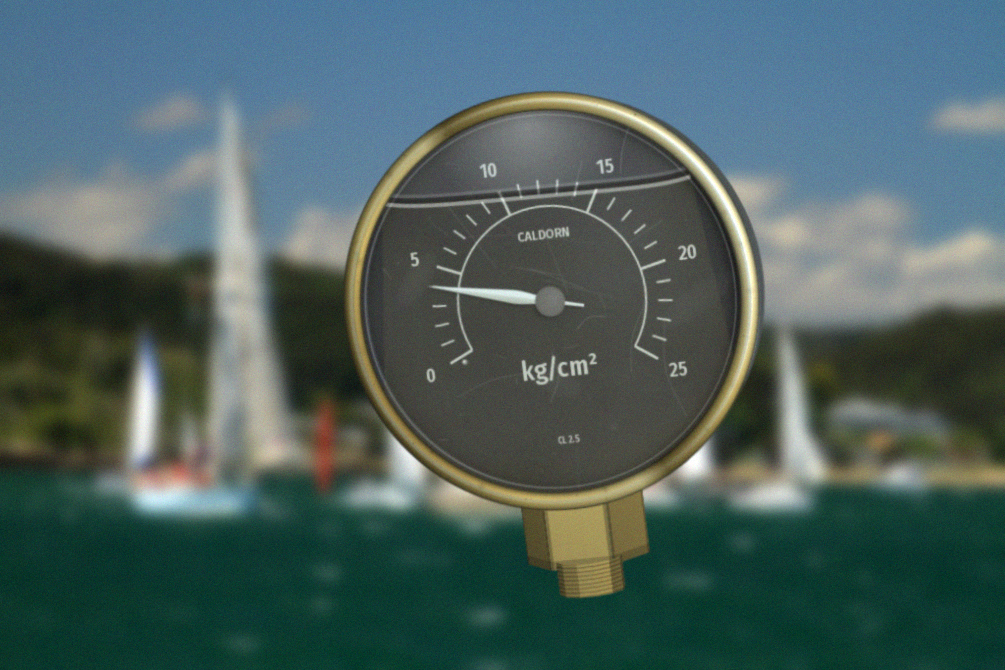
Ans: 4 (kg/cm²)
